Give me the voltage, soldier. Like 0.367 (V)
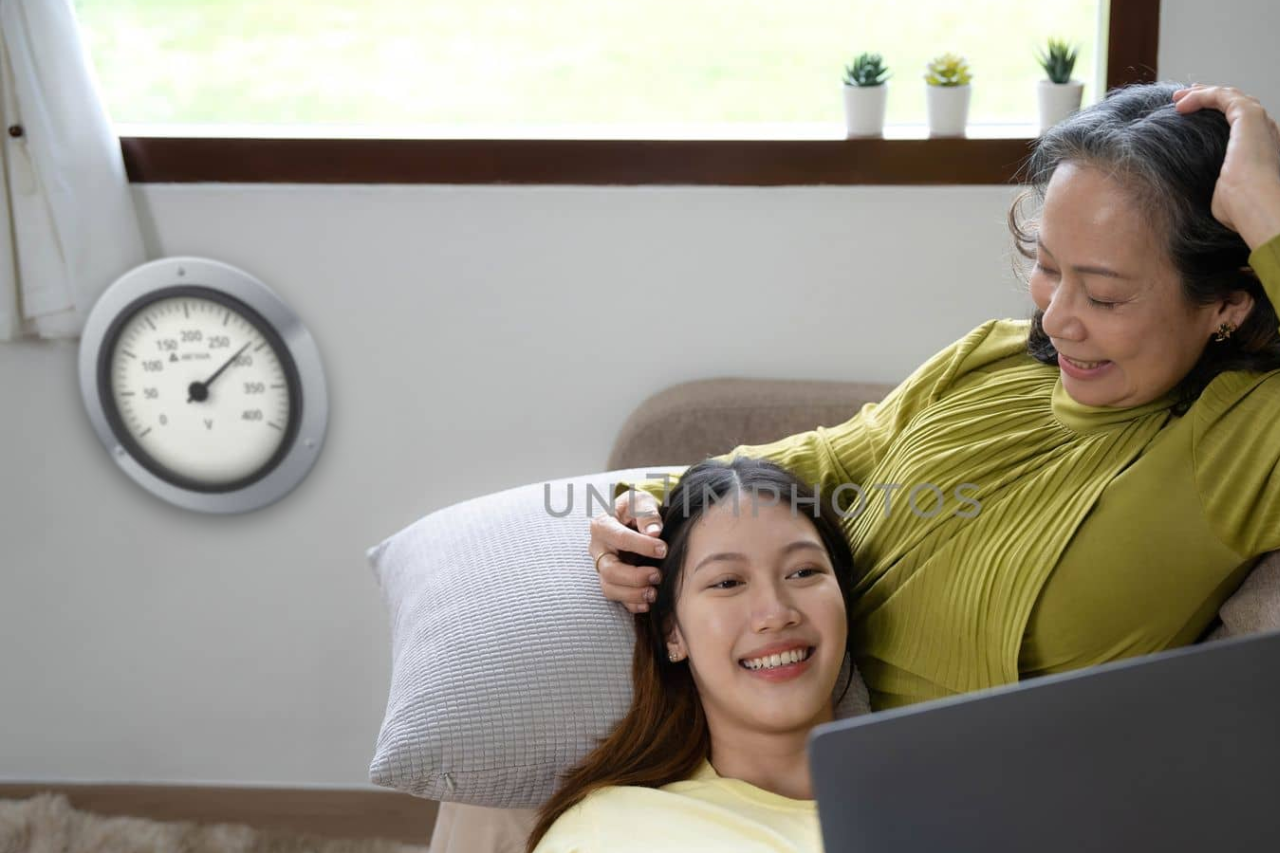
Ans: 290 (V)
